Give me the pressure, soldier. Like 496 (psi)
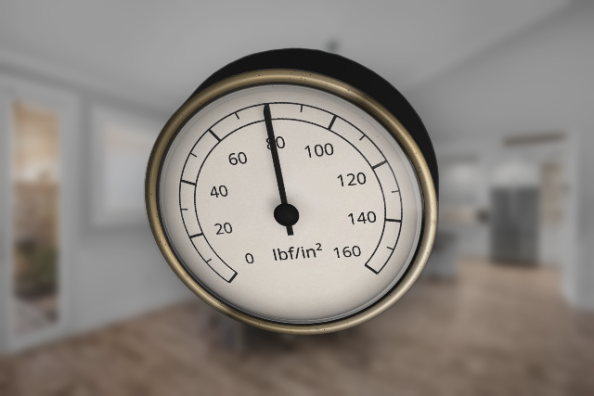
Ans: 80 (psi)
